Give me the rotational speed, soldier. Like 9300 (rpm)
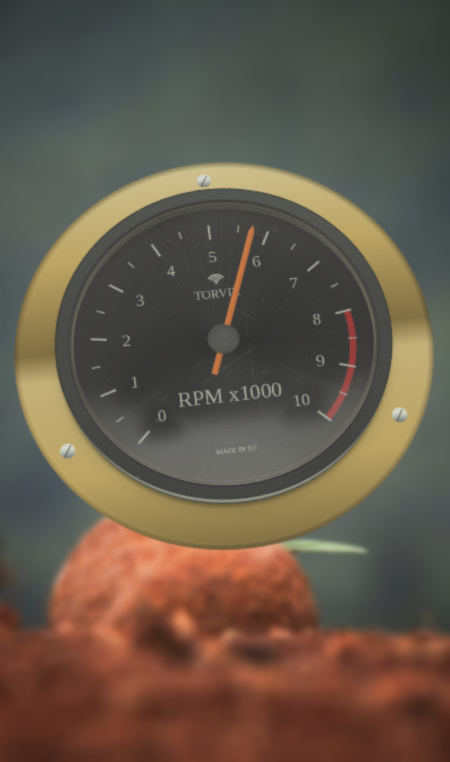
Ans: 5750 (rpm)
